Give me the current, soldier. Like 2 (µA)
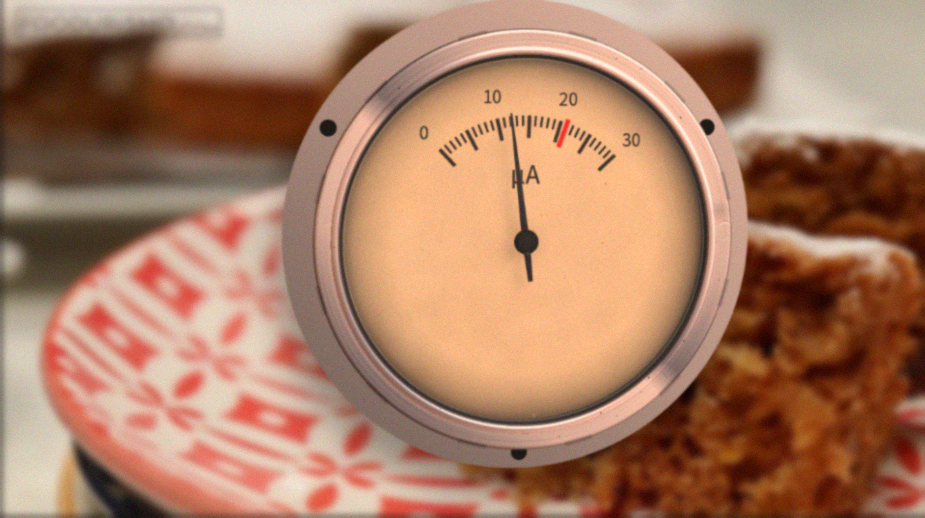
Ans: 12 (µA)
